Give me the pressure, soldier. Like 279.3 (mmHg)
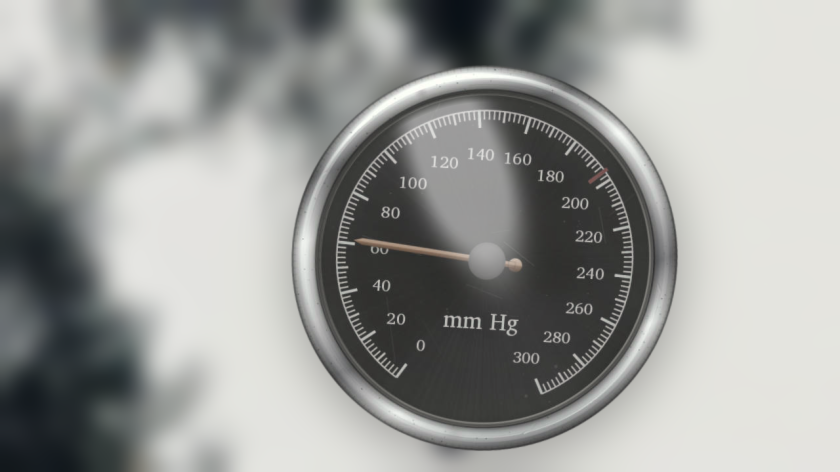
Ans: 62 (mmHg)
